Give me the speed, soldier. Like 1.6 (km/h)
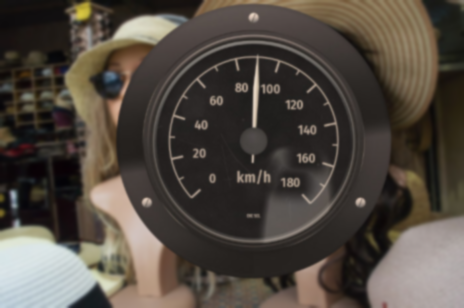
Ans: 90 (km/h)
